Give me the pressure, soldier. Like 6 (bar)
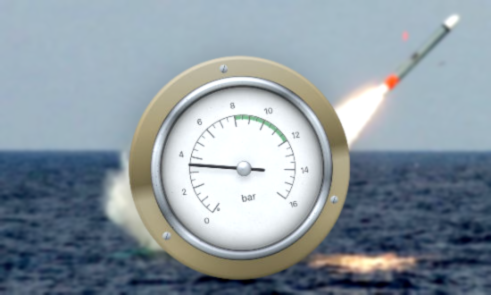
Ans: 3.5 (bar)
